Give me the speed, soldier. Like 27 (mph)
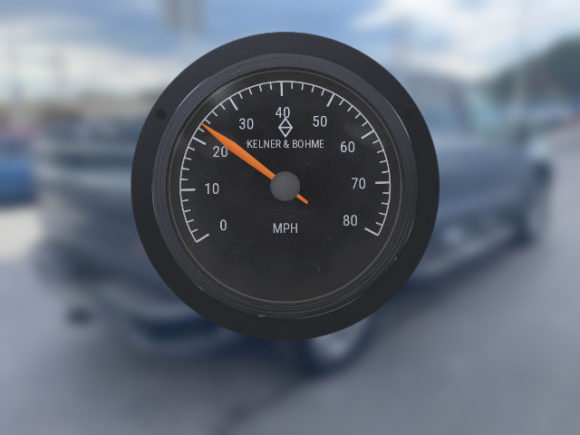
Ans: 23 (mph)
